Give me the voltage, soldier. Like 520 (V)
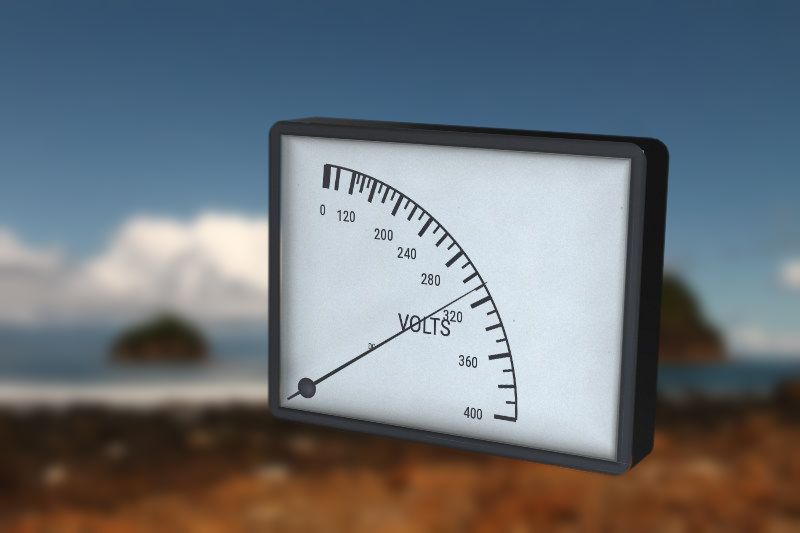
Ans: 310 (V)
